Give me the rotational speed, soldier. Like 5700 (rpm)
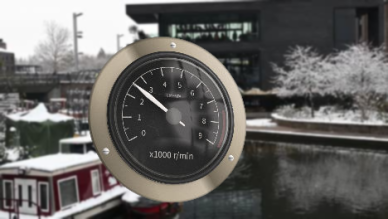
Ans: 2500 (rpm)
